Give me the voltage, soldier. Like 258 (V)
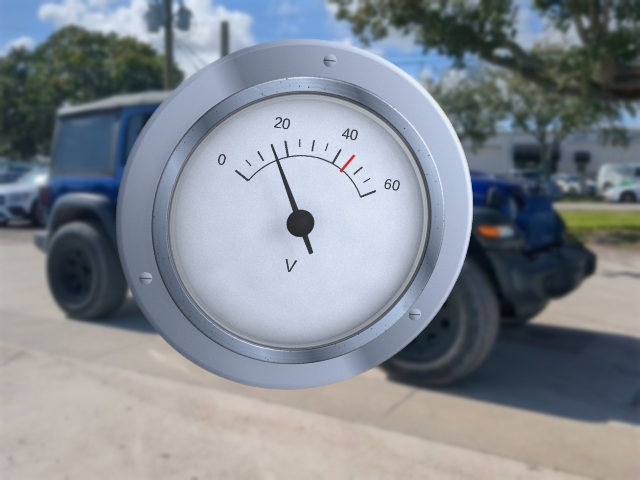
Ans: 15 (V)
